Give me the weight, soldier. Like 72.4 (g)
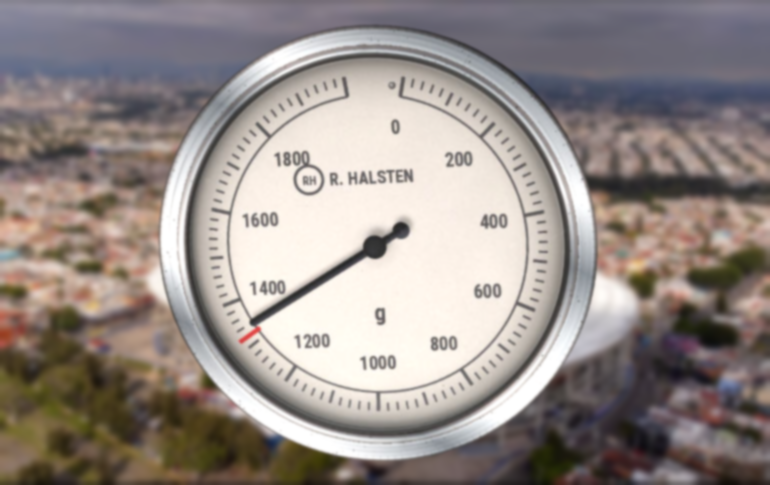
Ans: 1340 (g)
